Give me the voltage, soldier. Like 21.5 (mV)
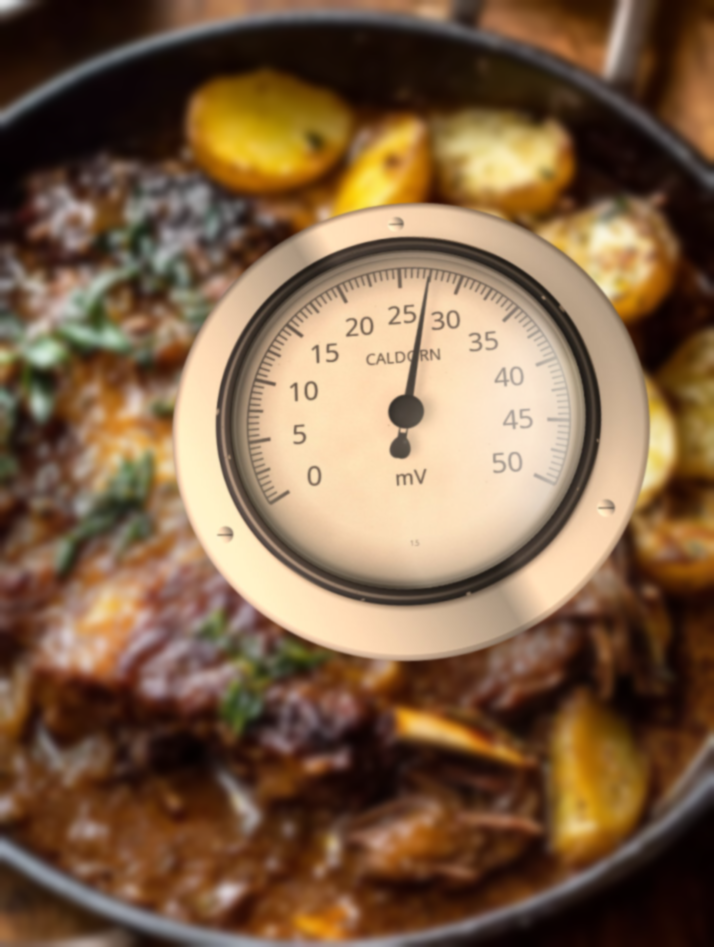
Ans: 27.5 (mV)
